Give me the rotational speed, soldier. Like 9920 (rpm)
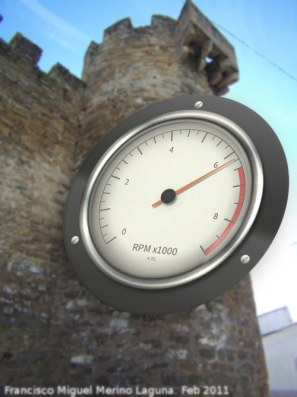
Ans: 6250 (rpm)
